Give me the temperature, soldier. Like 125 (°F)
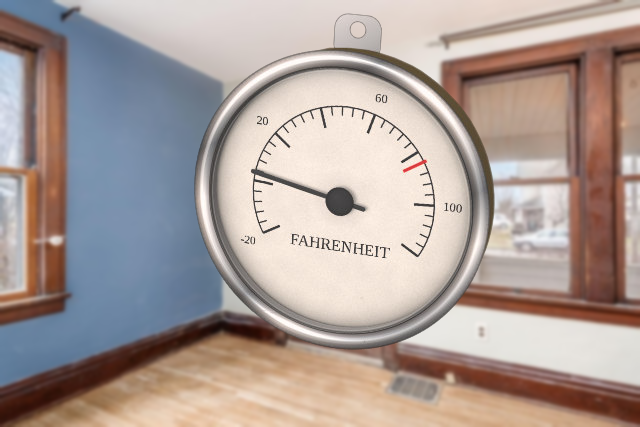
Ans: 4 (°F)
